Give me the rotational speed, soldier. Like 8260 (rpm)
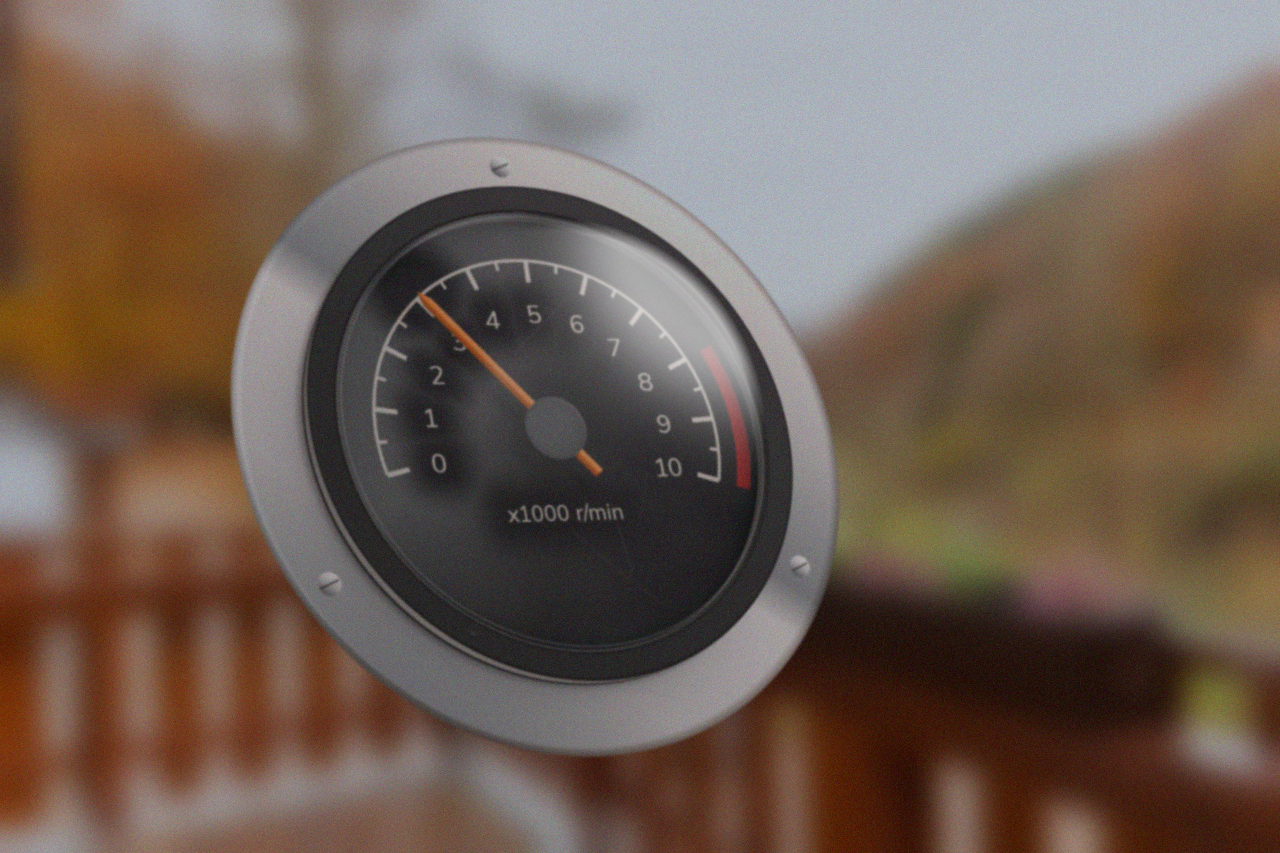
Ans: 3000 (rpm)
